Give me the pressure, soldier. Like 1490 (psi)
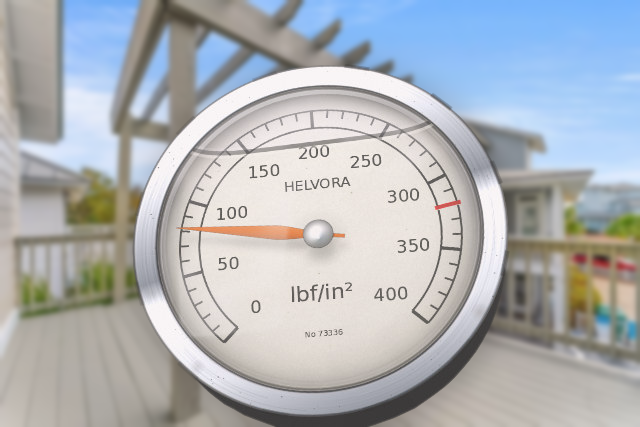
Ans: 80 (psi)
